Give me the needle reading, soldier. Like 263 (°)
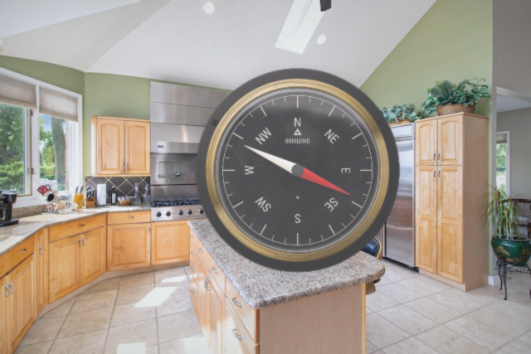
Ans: 115 (°)
